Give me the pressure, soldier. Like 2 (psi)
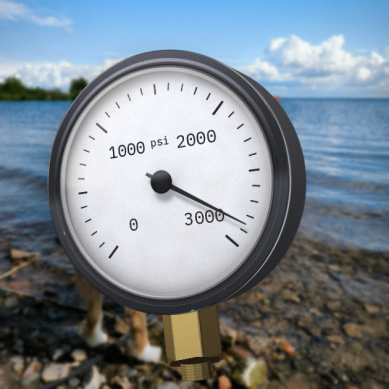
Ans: 2850 (psi)
